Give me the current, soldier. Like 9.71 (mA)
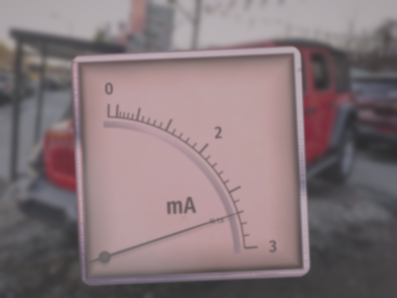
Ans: 2.7 (mA)
